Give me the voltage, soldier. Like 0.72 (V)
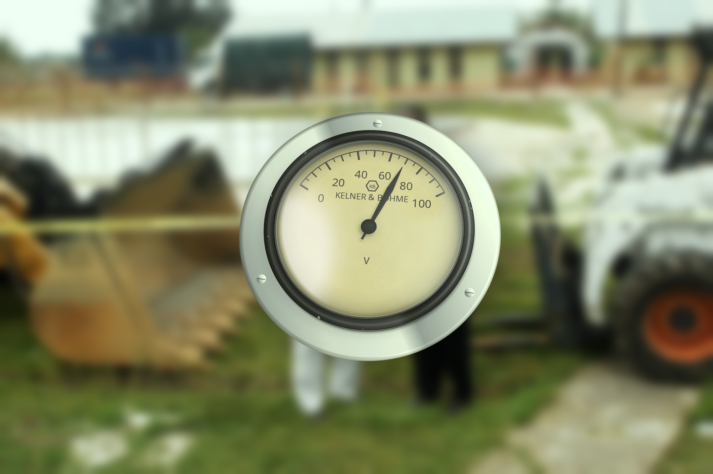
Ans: 70 (V)
